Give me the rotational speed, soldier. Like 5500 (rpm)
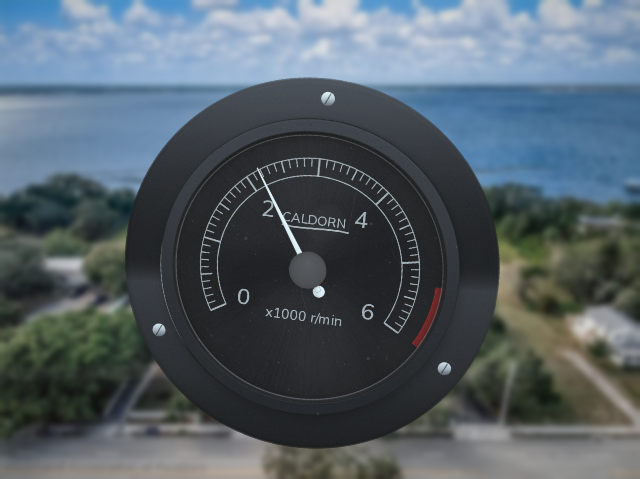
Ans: 2200 (rpm)
